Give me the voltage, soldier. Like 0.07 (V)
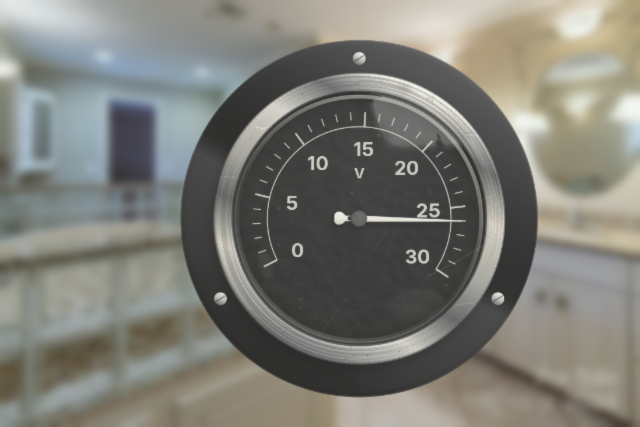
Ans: 26 (V)
